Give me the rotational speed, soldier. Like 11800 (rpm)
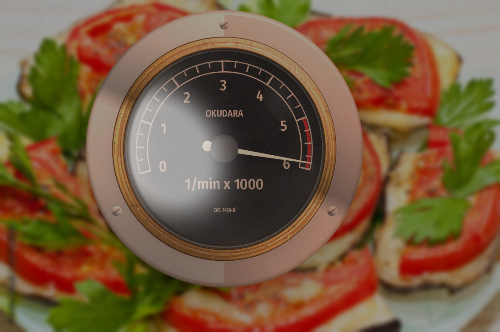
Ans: 5875 (rpm)
